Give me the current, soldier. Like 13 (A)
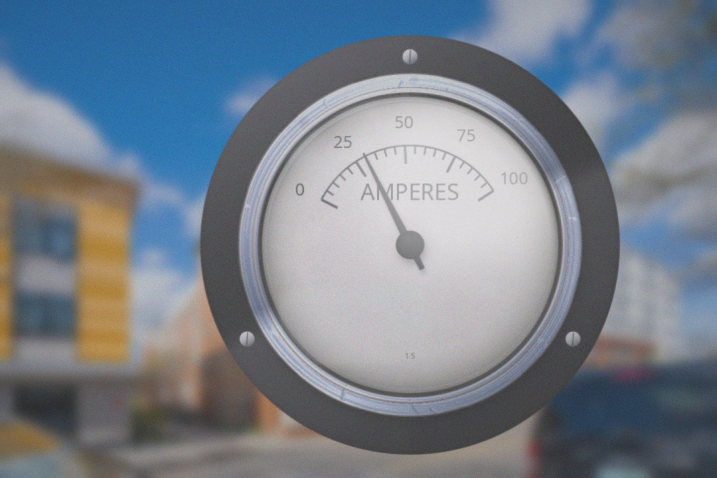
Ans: 30 (A)
